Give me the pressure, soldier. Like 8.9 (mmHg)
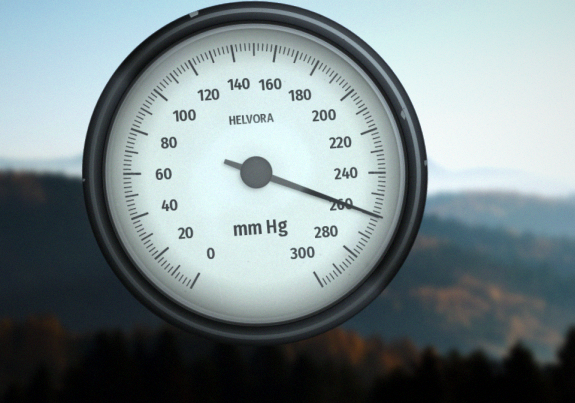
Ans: 260 (mmHg)
